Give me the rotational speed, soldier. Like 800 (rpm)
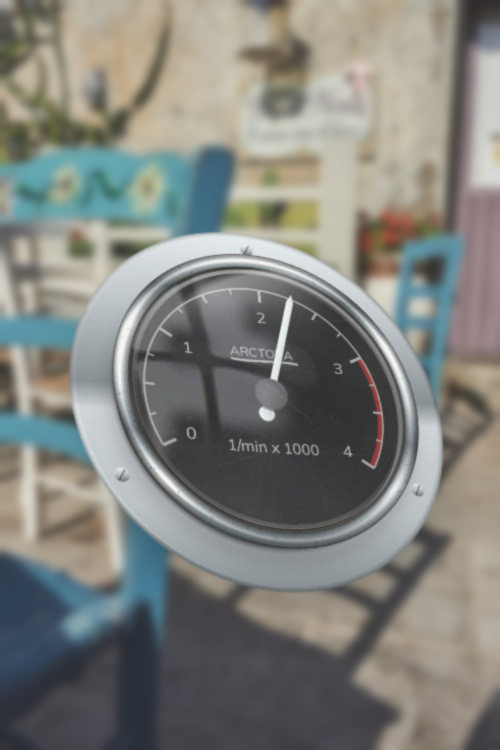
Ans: 2250 (rpm)
